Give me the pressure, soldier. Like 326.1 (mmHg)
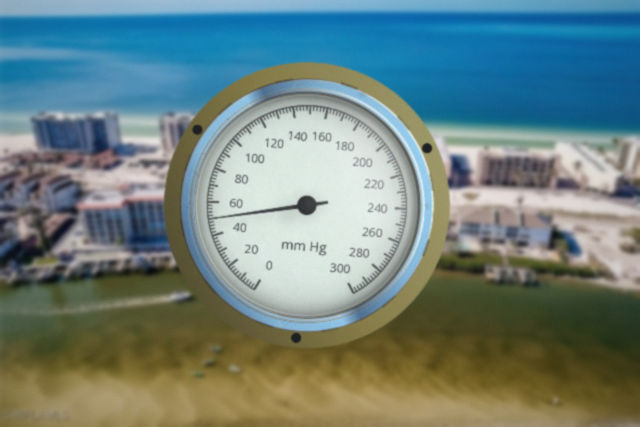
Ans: 50 (mmHg)
